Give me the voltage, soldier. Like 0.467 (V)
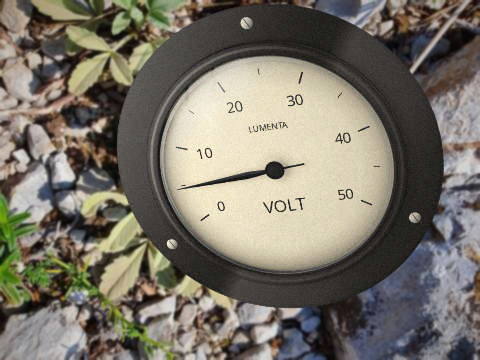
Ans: 5 (V)
